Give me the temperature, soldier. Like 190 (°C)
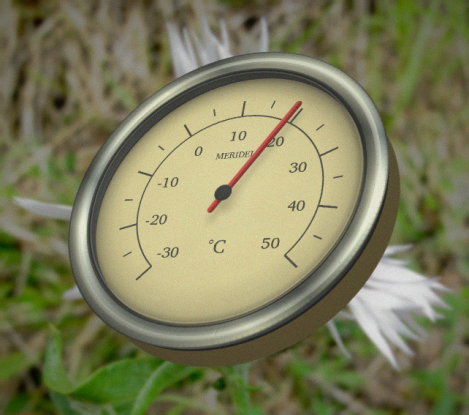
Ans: 20 (°C)
